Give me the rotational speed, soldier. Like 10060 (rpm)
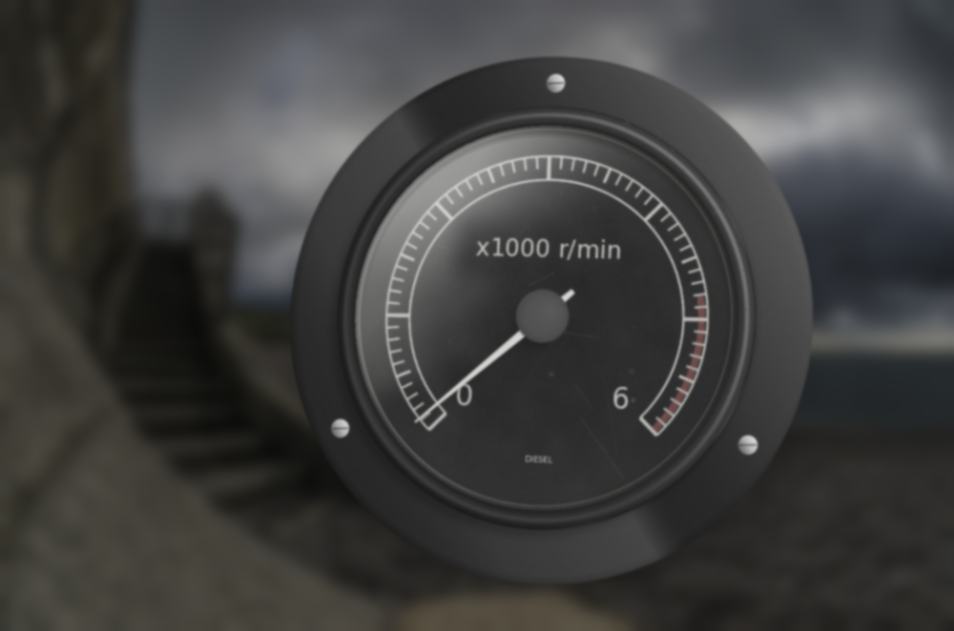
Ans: 100 (rpm)
